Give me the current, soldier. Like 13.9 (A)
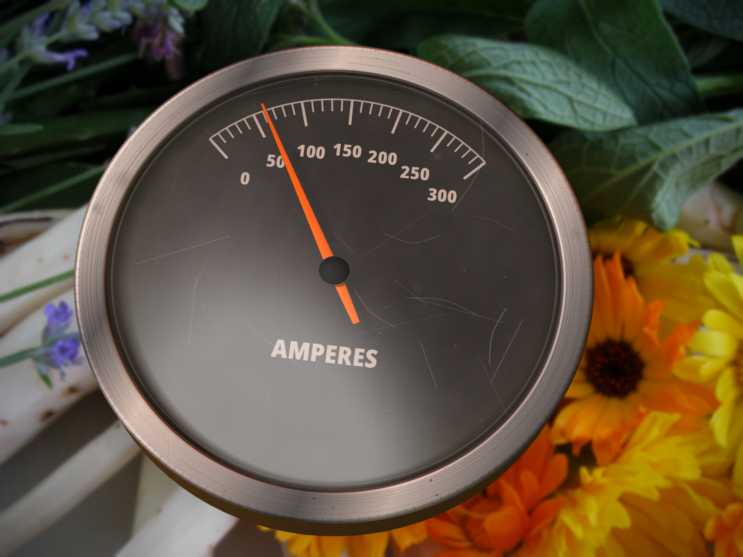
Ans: 60 (A)
